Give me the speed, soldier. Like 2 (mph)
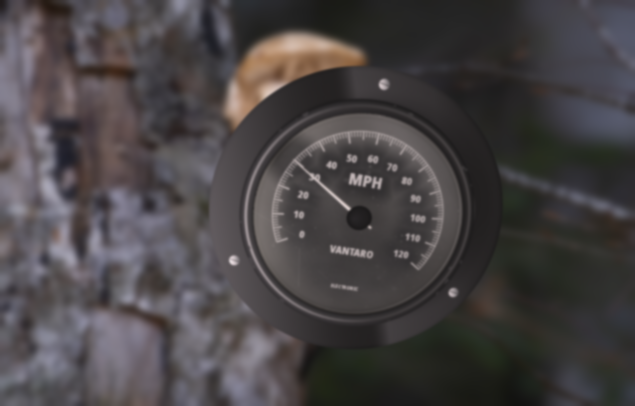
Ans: 30 (mph)
